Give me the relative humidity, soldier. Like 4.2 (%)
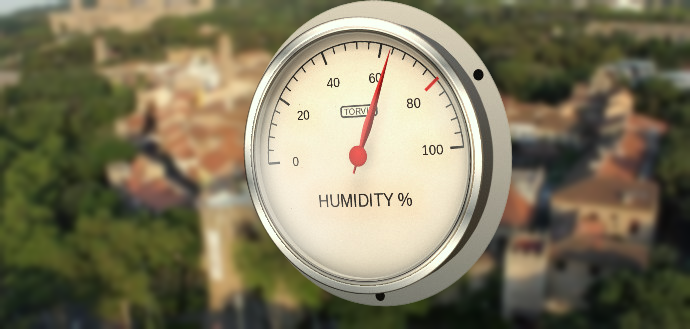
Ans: 64 (%)
